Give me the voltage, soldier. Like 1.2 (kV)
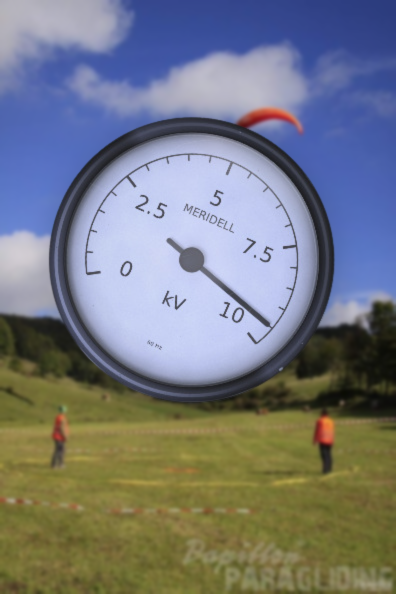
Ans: 9.5 (kV)
